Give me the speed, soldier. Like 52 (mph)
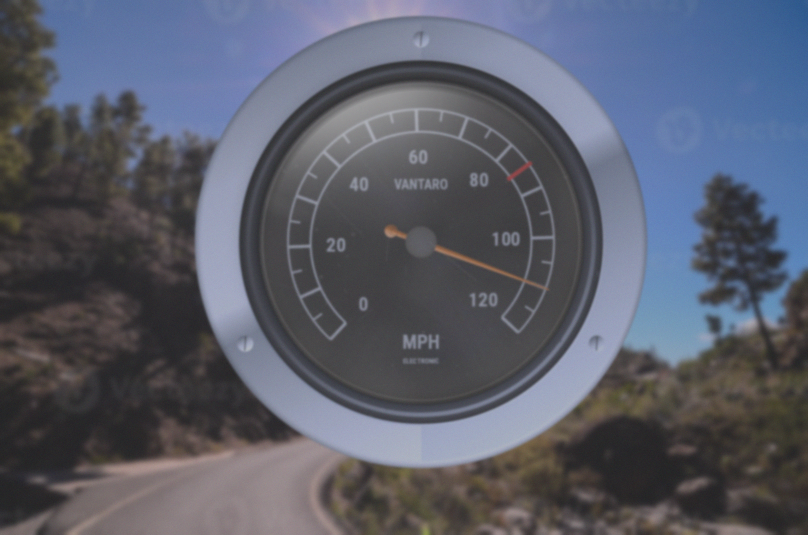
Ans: 110 (mph)
